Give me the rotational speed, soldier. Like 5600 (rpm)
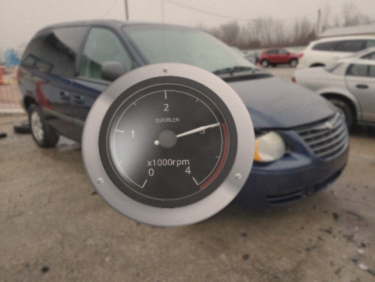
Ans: 3000 (rpm)
